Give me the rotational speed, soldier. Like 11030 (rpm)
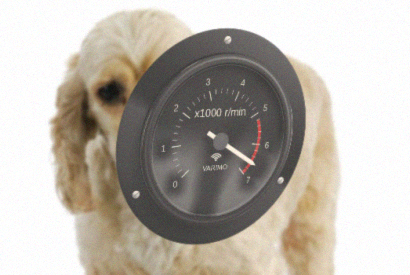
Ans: 6600 (rpm)
